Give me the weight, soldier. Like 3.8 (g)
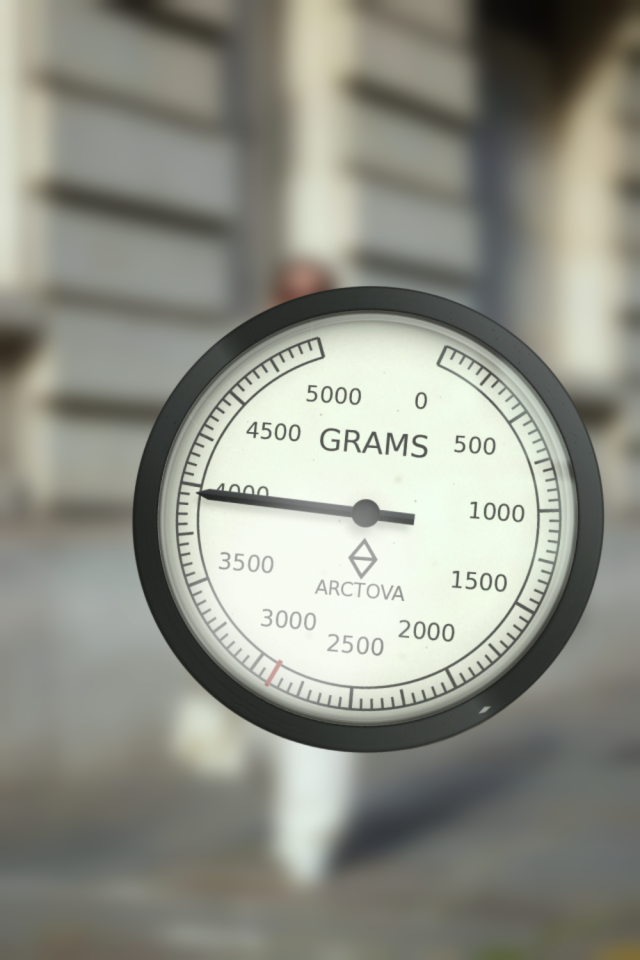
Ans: 3950 (g)
